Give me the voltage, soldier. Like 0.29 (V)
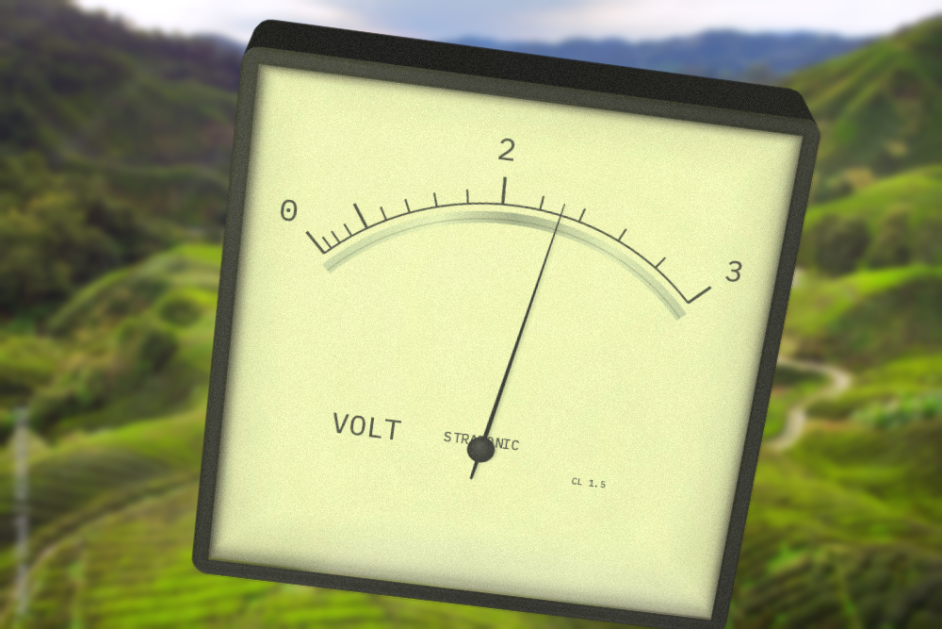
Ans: 2.3 (V)
